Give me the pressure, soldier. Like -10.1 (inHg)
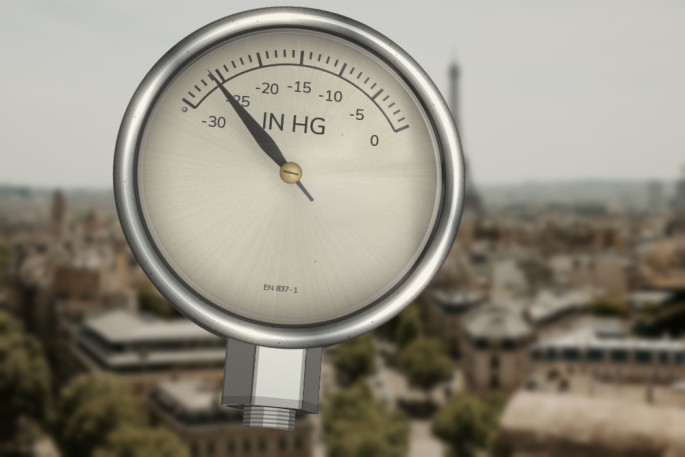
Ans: -26 (inHg)
